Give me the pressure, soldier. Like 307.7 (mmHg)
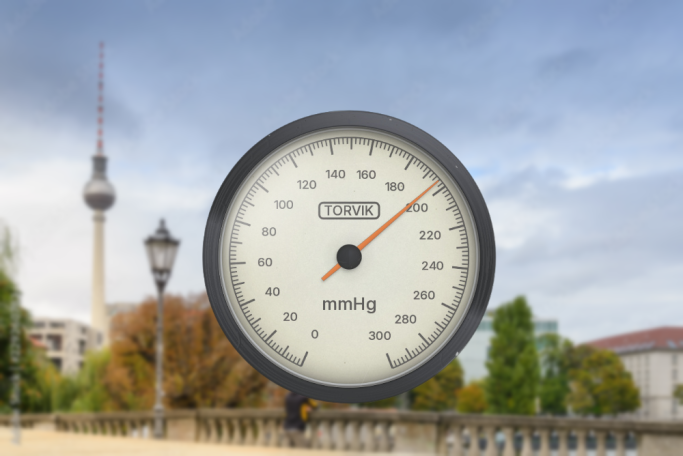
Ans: 196 (mmHg)
